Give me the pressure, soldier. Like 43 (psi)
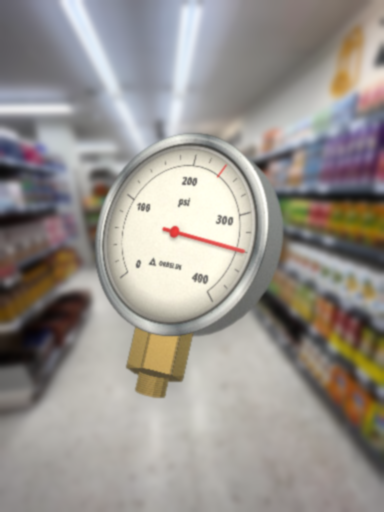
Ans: 340 (psi)
